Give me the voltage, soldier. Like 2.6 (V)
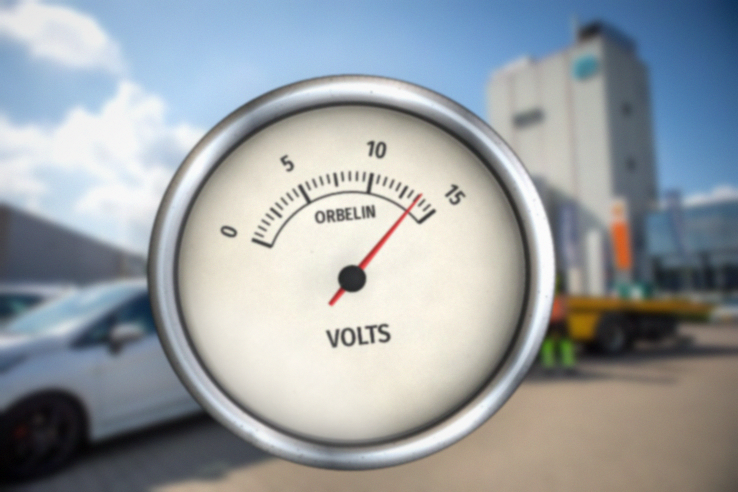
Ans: 13.5 (V)
